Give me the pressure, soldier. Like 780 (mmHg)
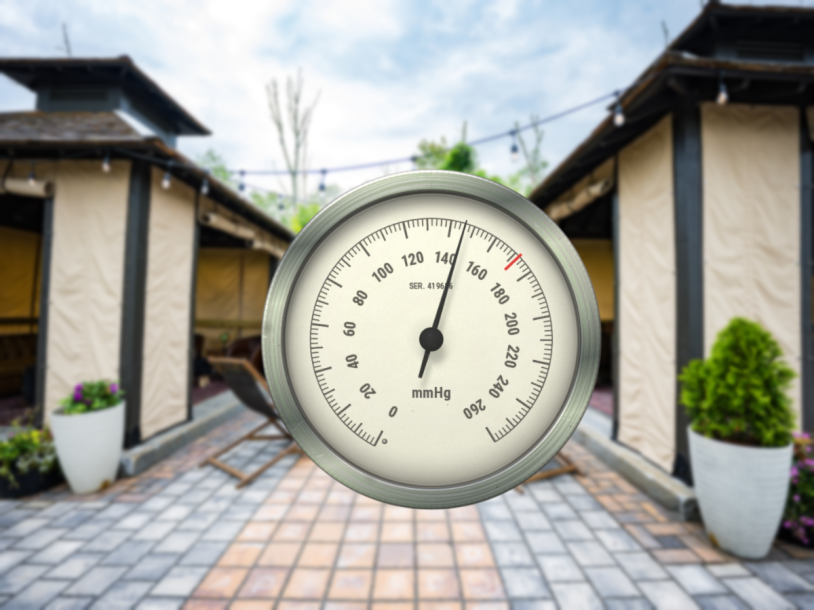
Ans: 146 (mmHg)
